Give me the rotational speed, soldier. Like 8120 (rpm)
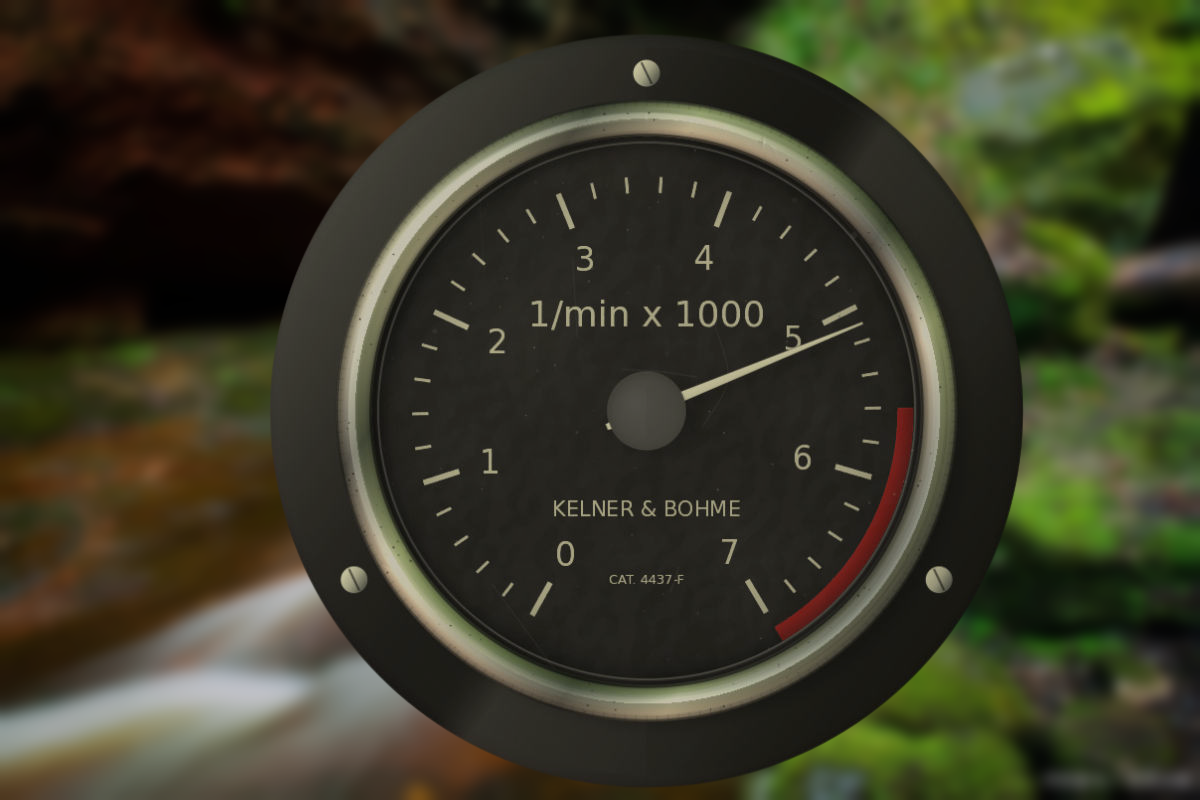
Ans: 5100 (rpm)
